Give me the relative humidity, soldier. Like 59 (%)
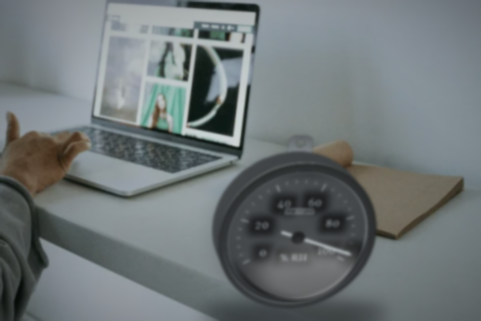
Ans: 96 (%)
